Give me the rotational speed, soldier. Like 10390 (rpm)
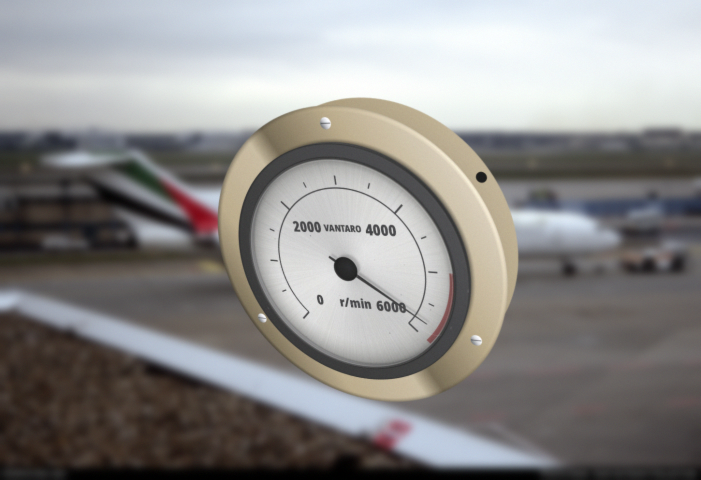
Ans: 5750 (rpm)
